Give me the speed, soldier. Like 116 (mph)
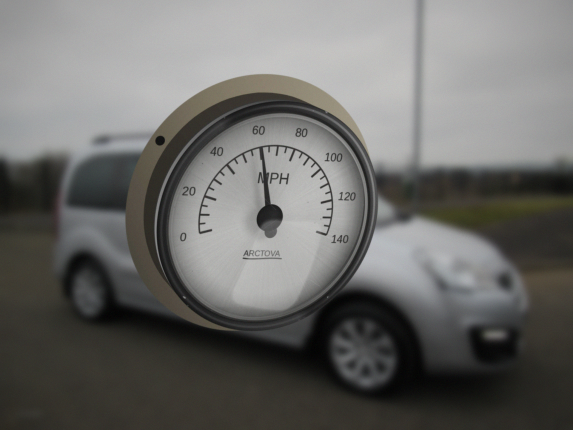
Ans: 60 (mph)
